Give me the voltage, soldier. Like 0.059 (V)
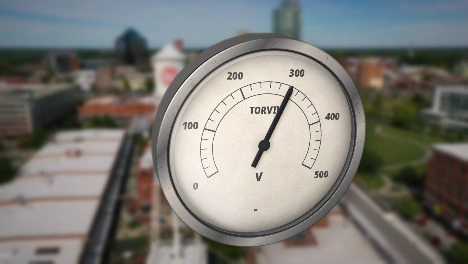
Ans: 300 (V)
